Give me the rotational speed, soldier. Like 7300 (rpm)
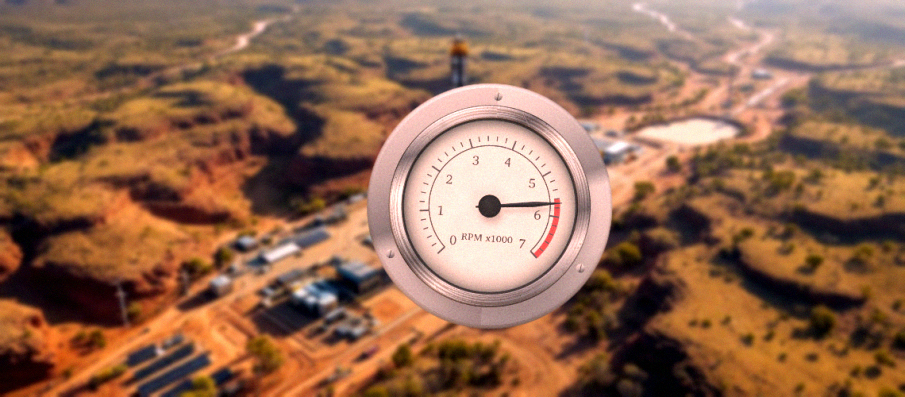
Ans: 5700 (rpm)
